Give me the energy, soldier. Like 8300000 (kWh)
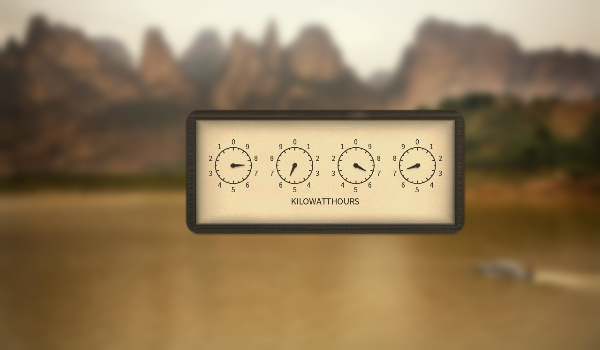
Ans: 7567 (kWh)
